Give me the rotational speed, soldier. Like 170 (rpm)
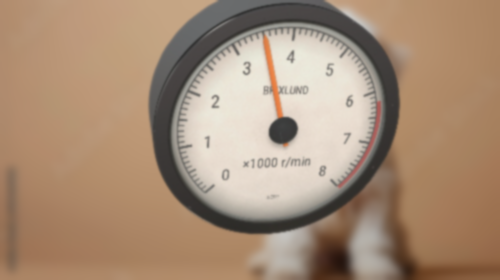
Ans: 3500 (rpm)
